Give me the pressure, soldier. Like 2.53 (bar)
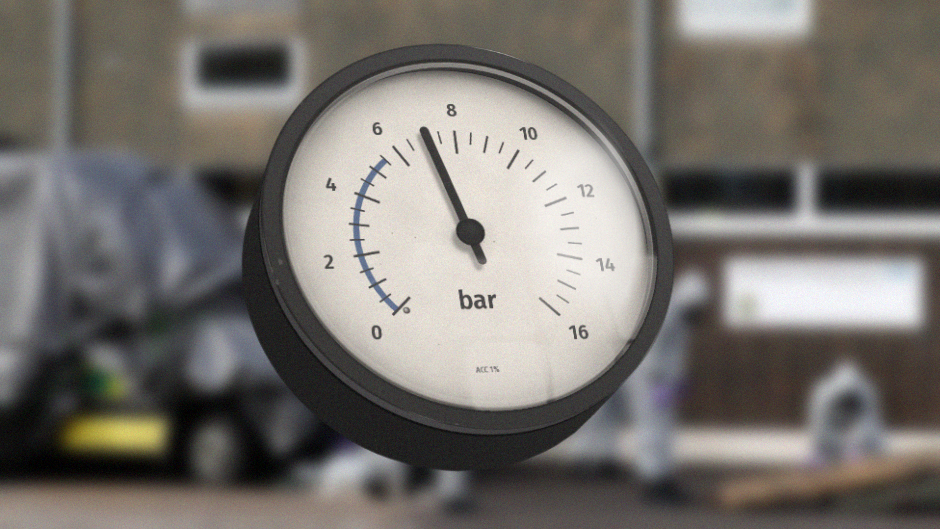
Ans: 7 (bar)
